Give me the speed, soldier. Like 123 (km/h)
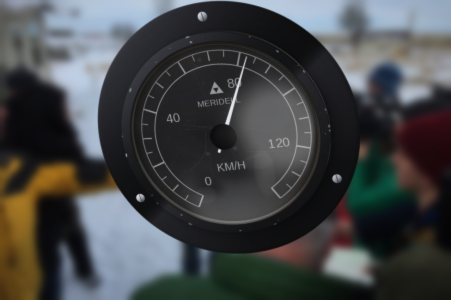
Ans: 82.5 (km/h)
